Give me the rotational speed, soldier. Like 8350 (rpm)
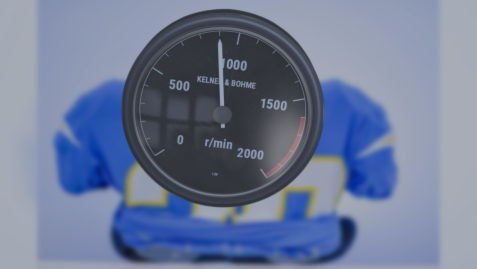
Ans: 900 (rpm)
